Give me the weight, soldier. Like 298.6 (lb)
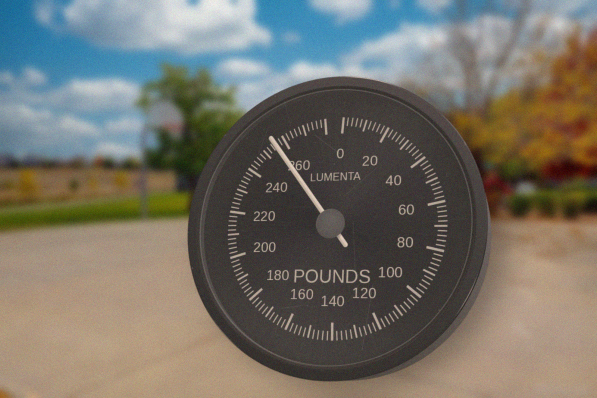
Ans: 256 (lb)
